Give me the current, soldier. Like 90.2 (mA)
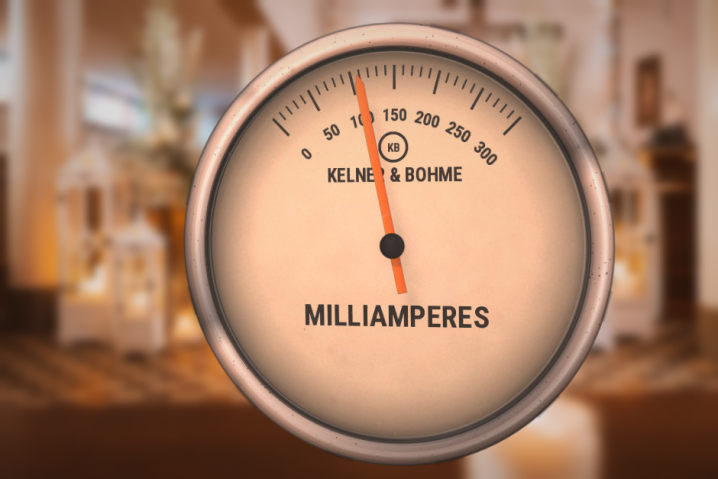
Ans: 110 (mA)
